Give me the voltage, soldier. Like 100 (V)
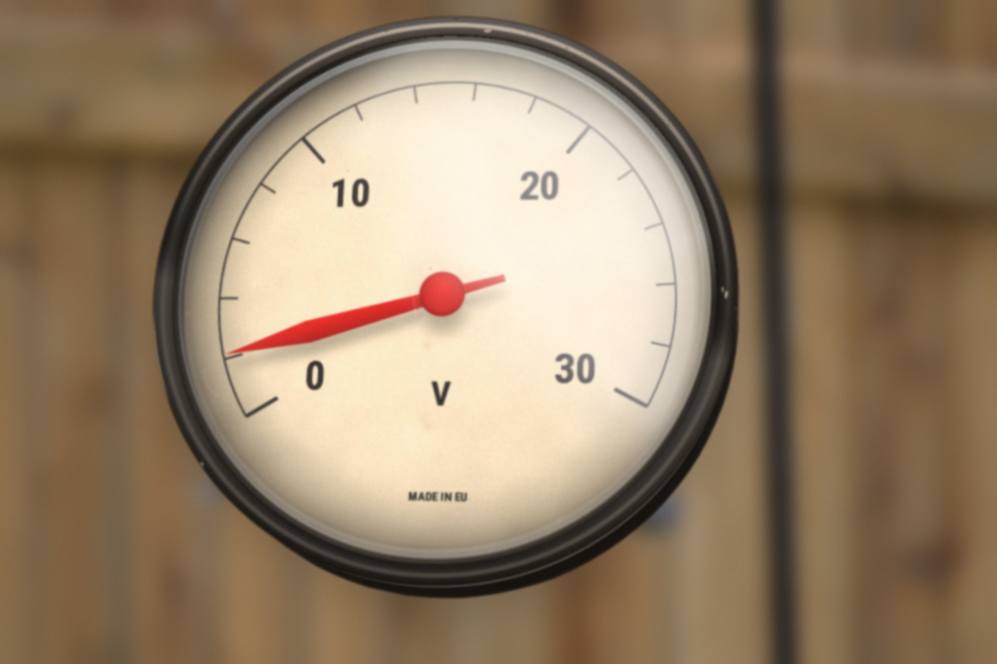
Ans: 2 (V)
